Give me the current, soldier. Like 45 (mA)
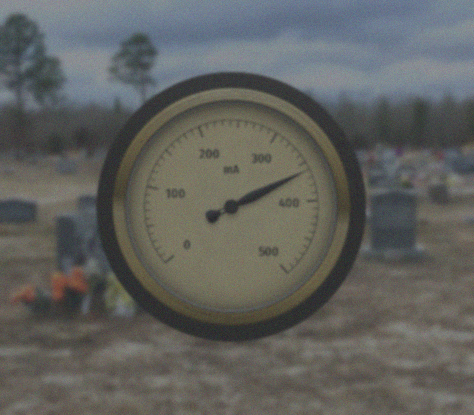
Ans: 360 (mA)
